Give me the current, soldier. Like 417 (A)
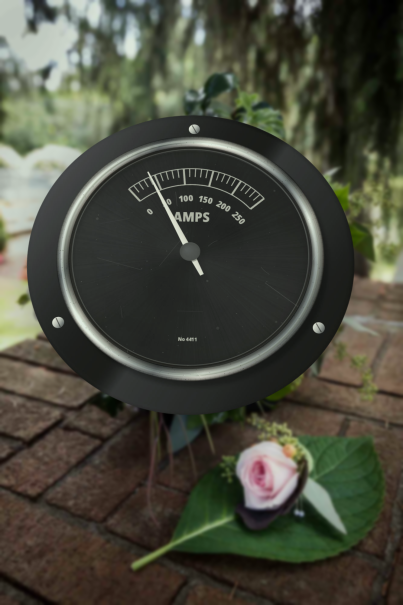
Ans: 40 (A)
